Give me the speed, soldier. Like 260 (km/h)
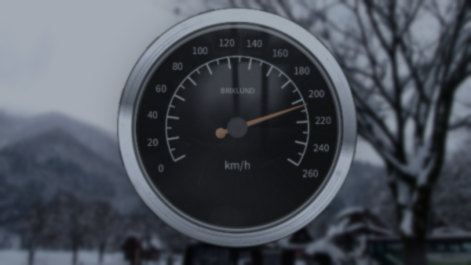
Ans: 205 (km/h)
